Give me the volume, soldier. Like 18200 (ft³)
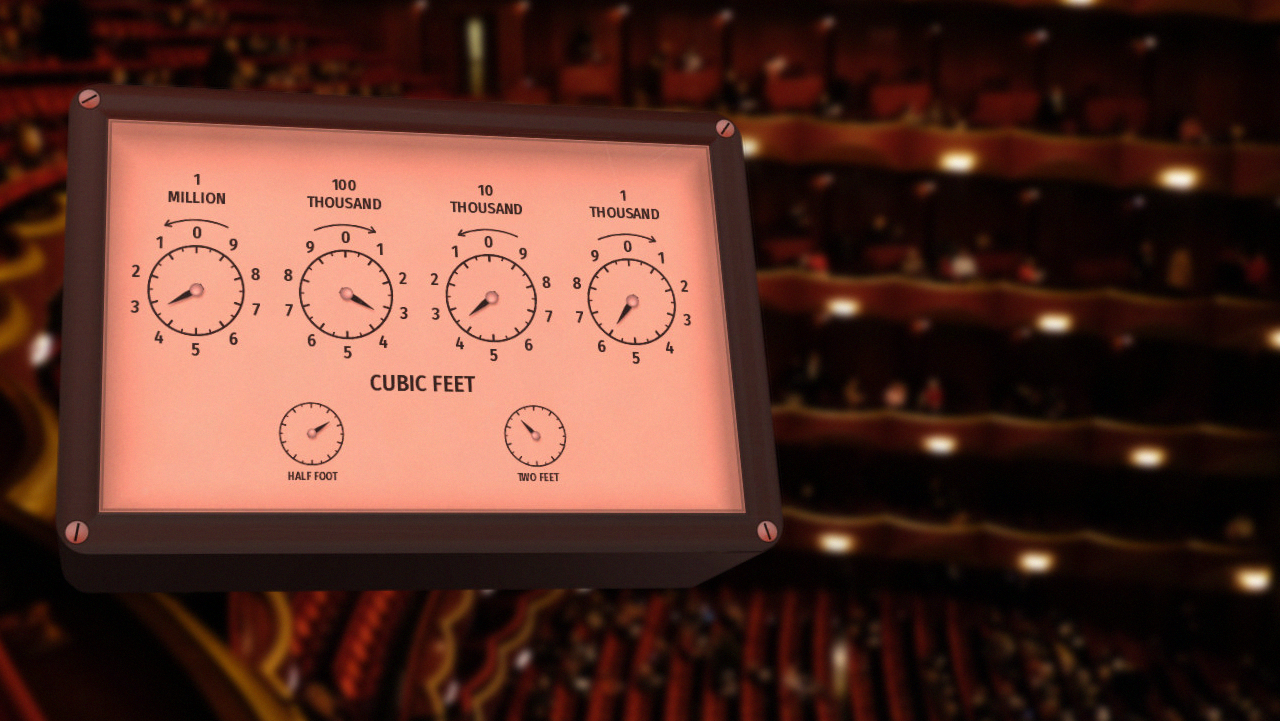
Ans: 333600 (ft³)
